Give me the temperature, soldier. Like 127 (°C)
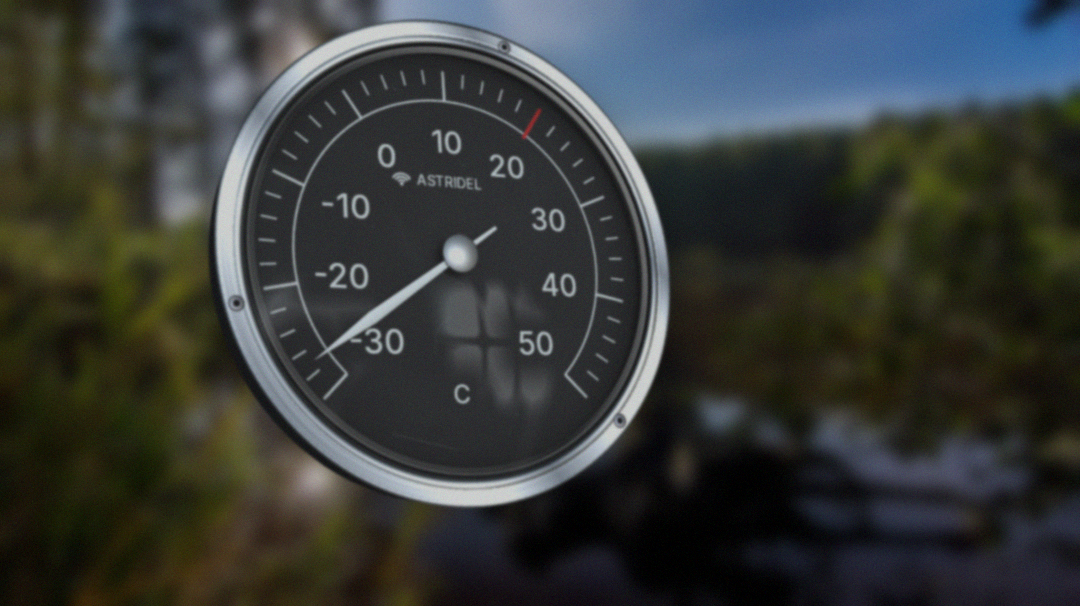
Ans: -27 (°C)
